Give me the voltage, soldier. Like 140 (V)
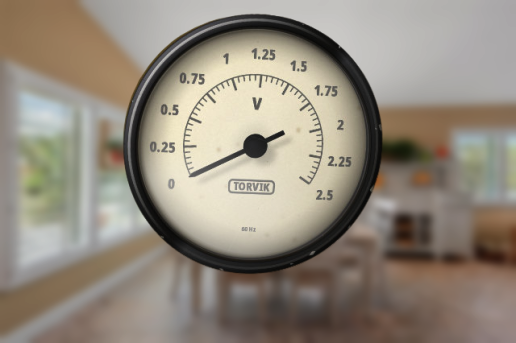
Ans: 0 (V)
